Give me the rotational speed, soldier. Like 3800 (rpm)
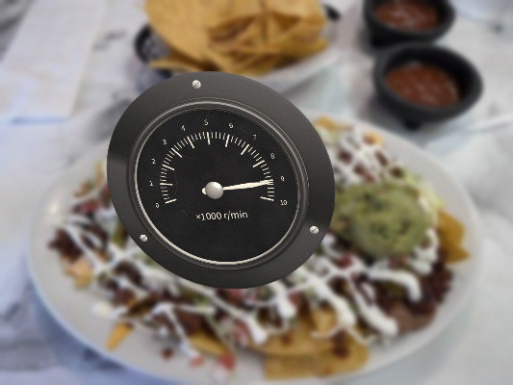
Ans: 9000 (rpm)
